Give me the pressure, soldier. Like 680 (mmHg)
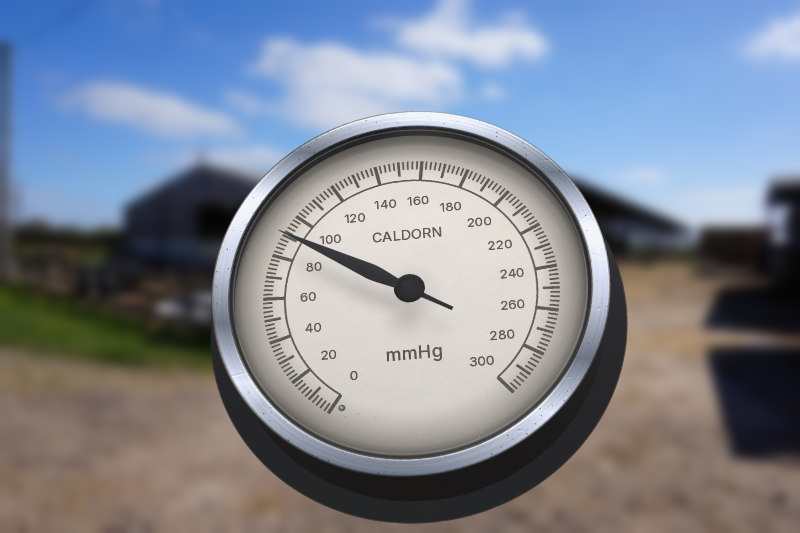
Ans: 90 (mmHg)
